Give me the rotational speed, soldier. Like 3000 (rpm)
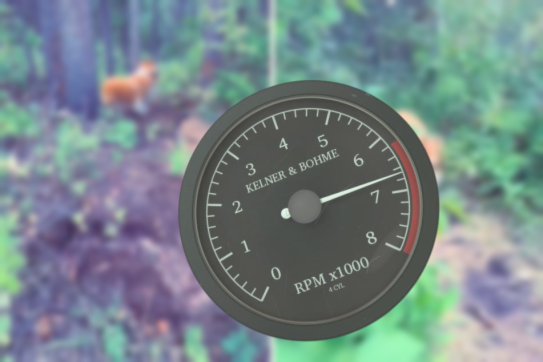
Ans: 6700 (rpm)
